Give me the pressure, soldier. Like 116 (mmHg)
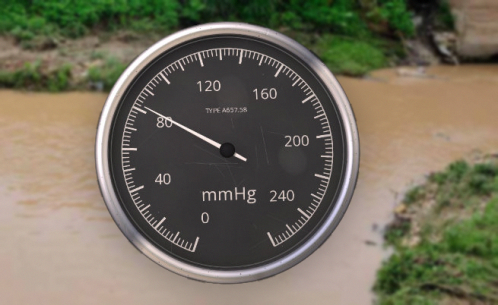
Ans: 82 (mmHg)
